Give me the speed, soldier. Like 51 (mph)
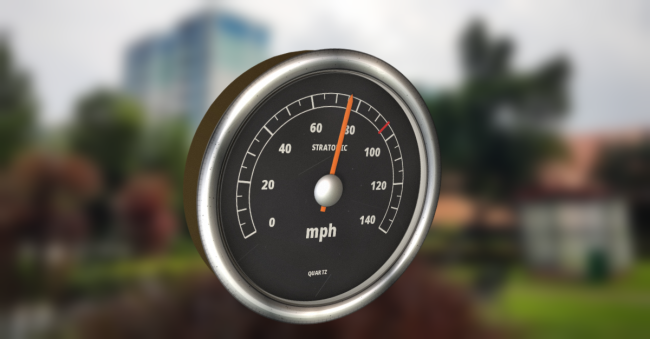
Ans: 75 (mph)
